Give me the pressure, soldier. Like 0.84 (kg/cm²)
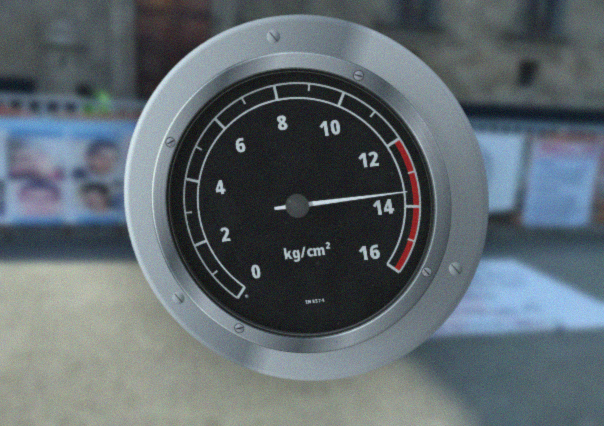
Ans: 13.5 (kg/cm²)
